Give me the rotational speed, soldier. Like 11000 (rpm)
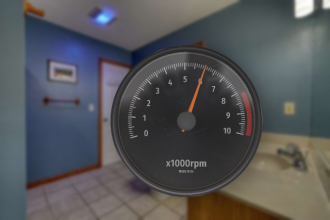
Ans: 6000 (rpm)
